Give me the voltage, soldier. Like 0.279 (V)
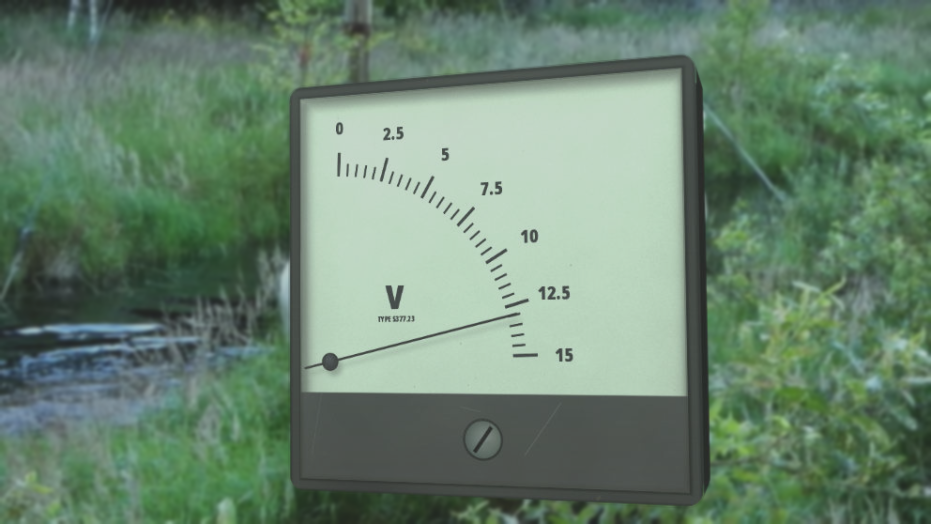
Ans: 13 (V)
